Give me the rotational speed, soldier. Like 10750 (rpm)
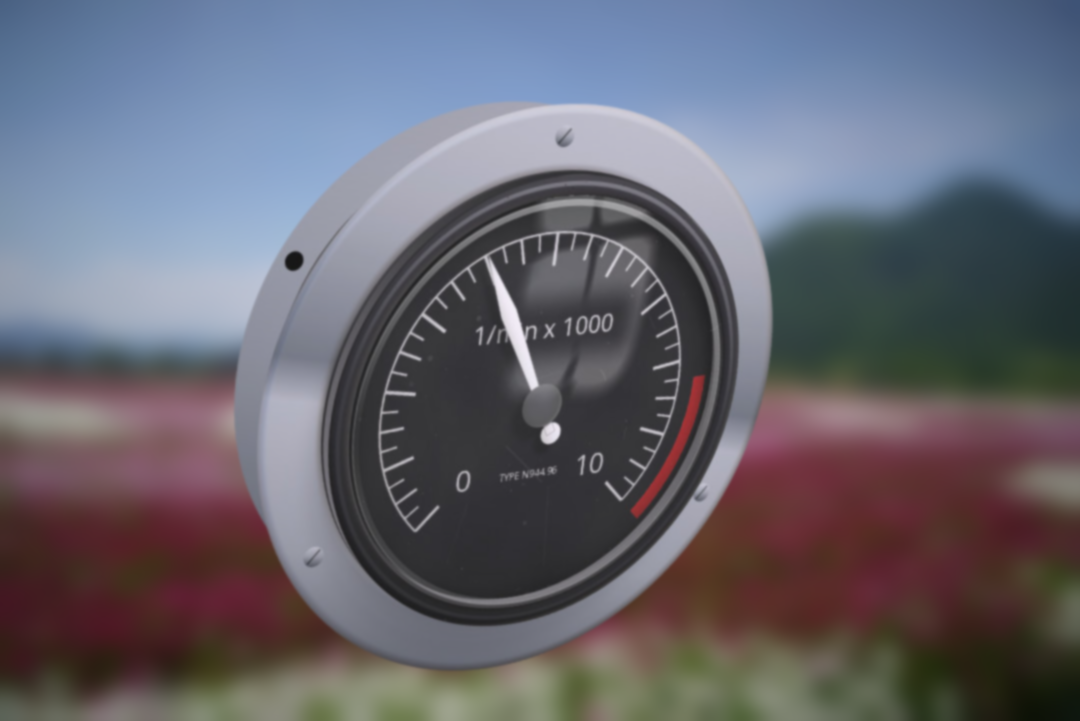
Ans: 4000 (rpm)
